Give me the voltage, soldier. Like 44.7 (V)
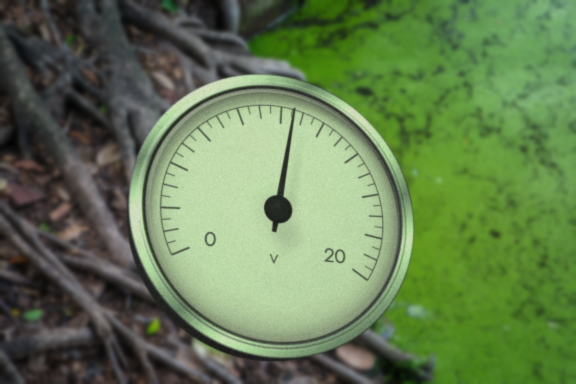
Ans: 10.5 (V)
